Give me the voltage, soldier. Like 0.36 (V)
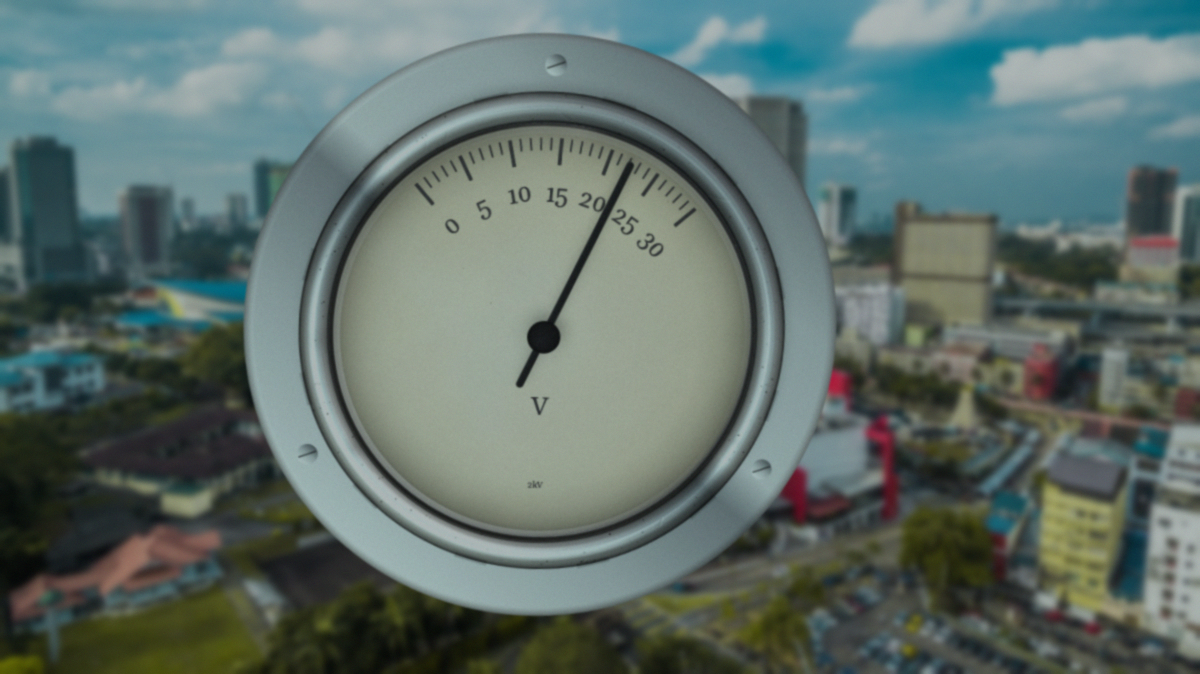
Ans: 22 (V)
